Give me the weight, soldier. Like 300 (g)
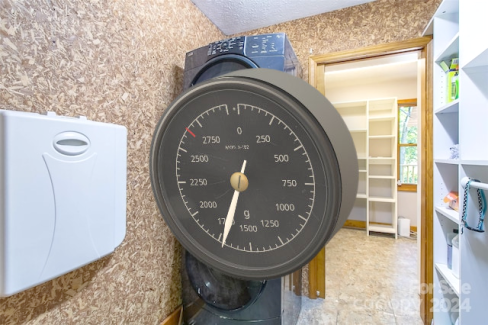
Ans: 1700 (g)
